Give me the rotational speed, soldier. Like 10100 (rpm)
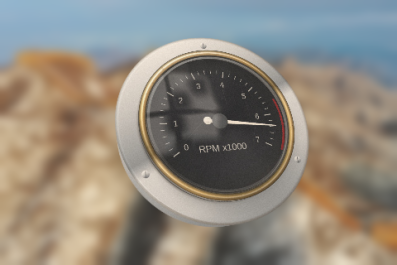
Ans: 6400 (rpm)
